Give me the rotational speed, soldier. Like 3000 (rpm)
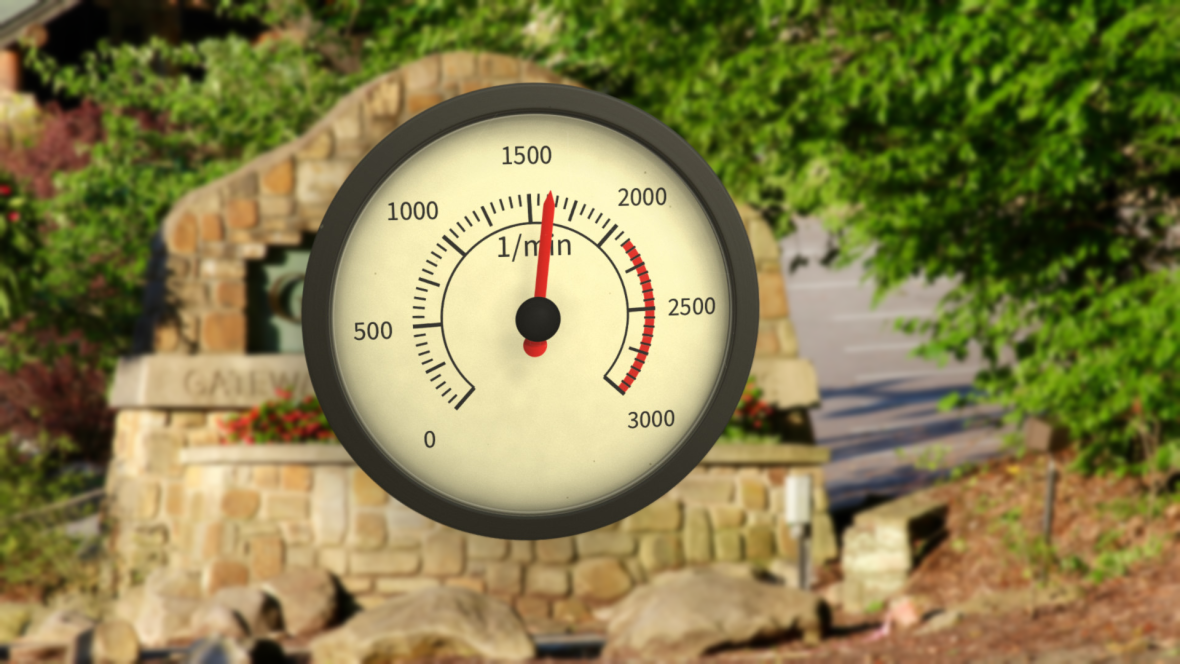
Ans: 1600 (rpm)
